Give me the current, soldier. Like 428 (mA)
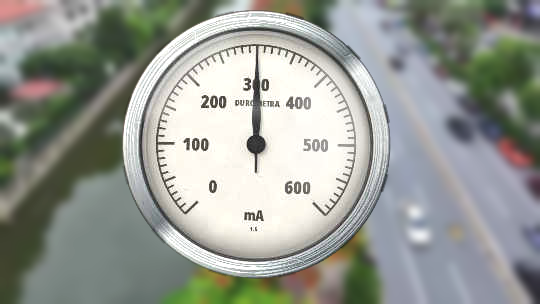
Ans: 300 (mA)
